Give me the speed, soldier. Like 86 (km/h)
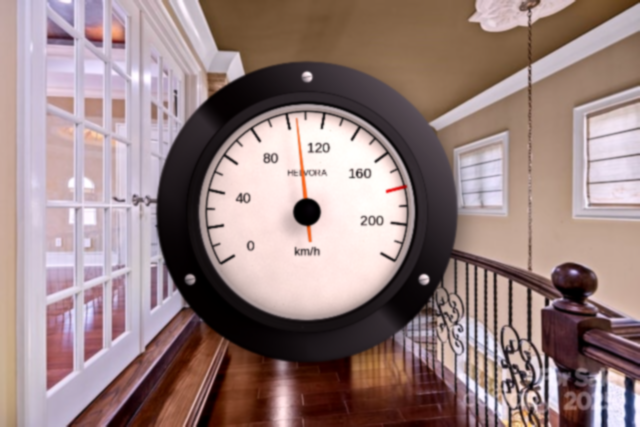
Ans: 105 (km/h)
